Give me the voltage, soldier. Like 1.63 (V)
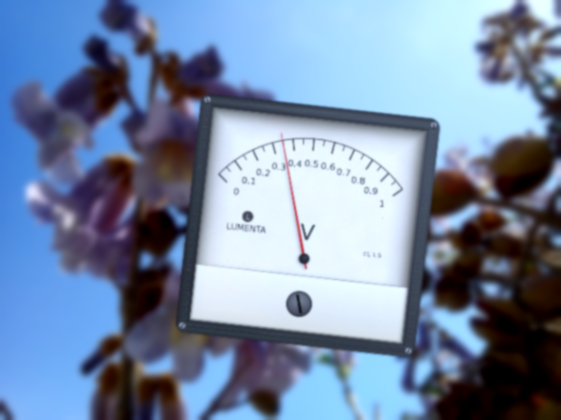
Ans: 0.35 (V)
